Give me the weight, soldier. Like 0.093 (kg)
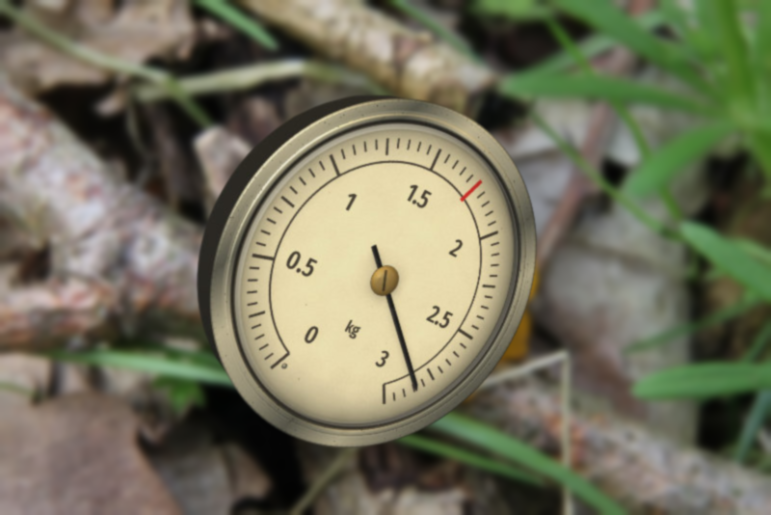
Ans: 2.85 (kg)
